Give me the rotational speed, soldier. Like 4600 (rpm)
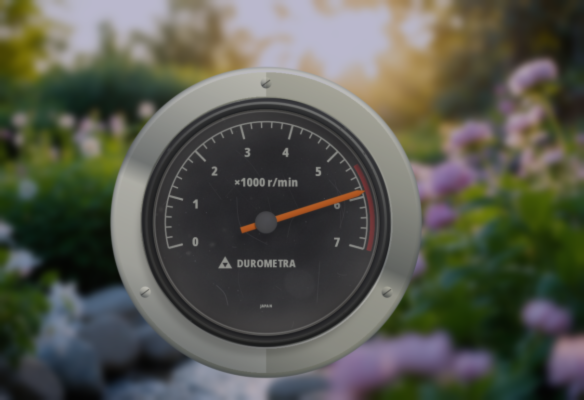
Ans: 5900 (rpm)
